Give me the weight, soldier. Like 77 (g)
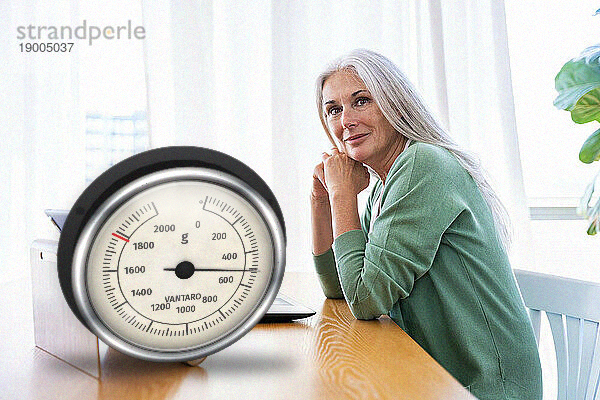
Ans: 500 (g)
